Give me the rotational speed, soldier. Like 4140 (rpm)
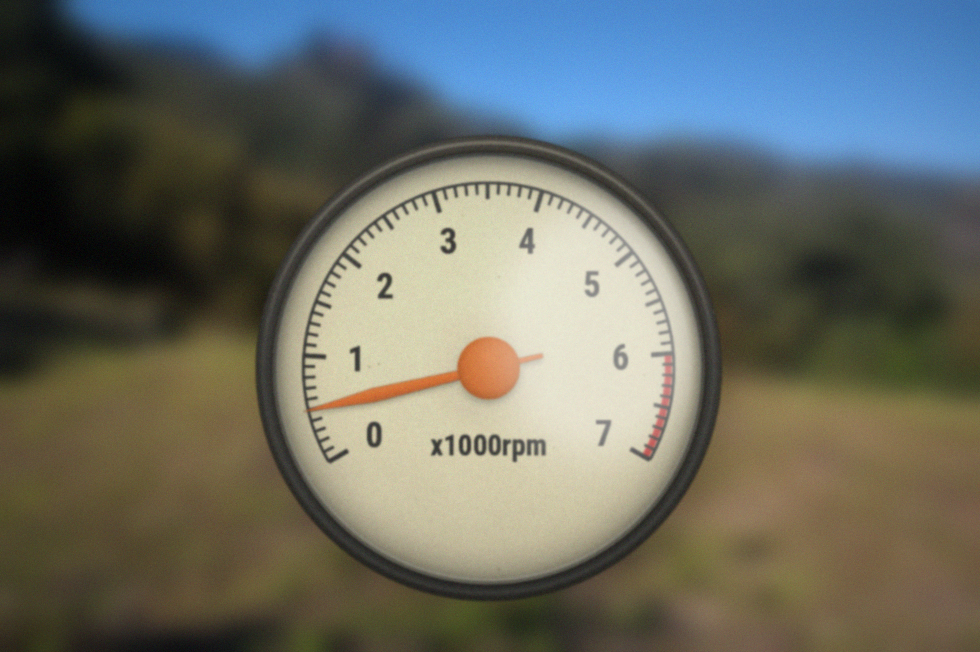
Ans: 500 (rpm)
